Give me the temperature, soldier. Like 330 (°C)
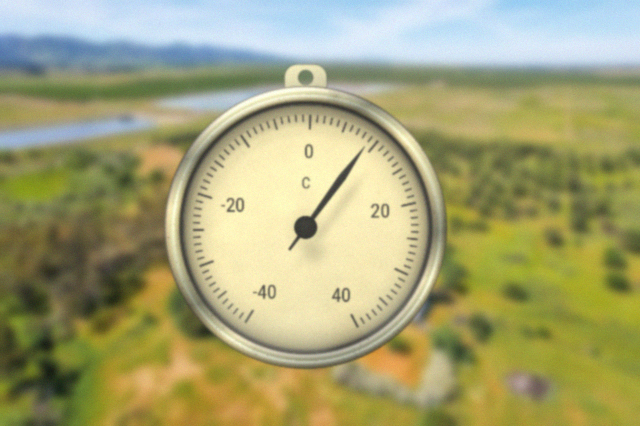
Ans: 9 (°C)
